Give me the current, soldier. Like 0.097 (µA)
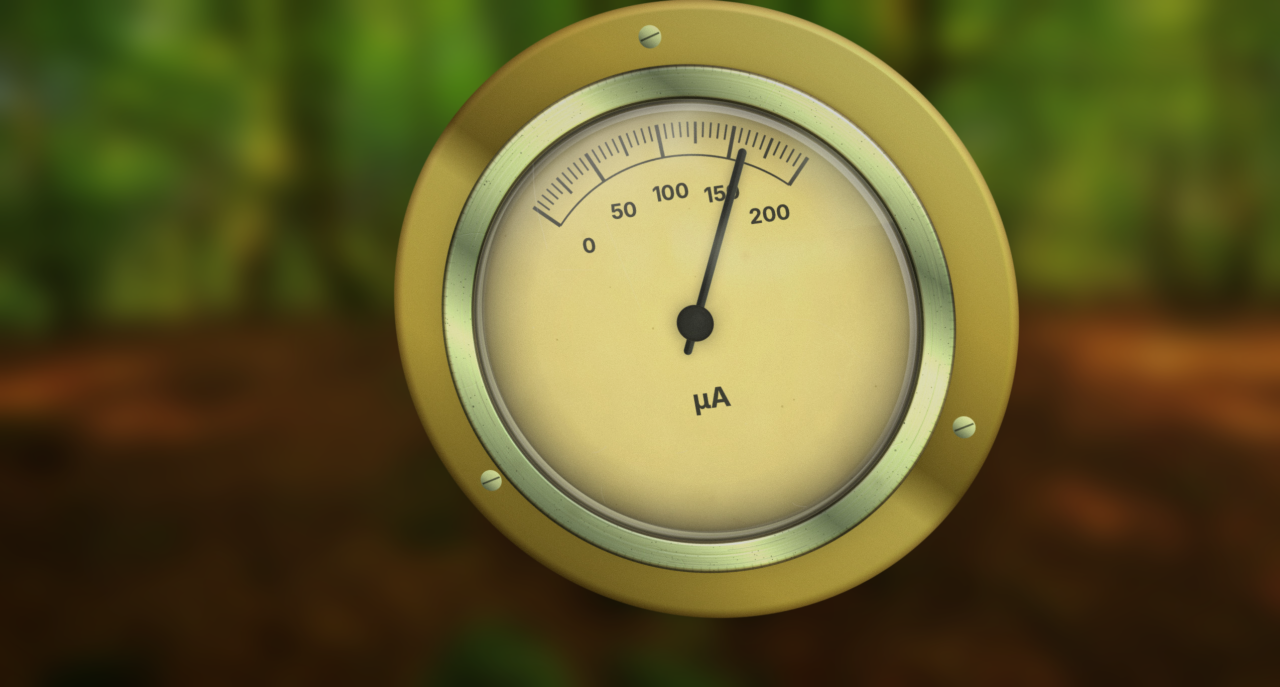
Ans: 160 (µA)
